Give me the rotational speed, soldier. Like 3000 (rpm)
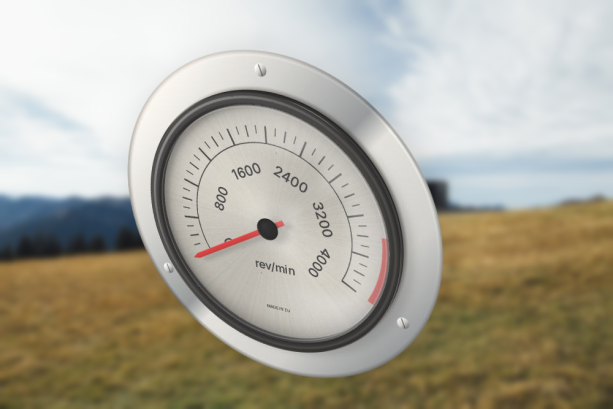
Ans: 0 (rpm)
